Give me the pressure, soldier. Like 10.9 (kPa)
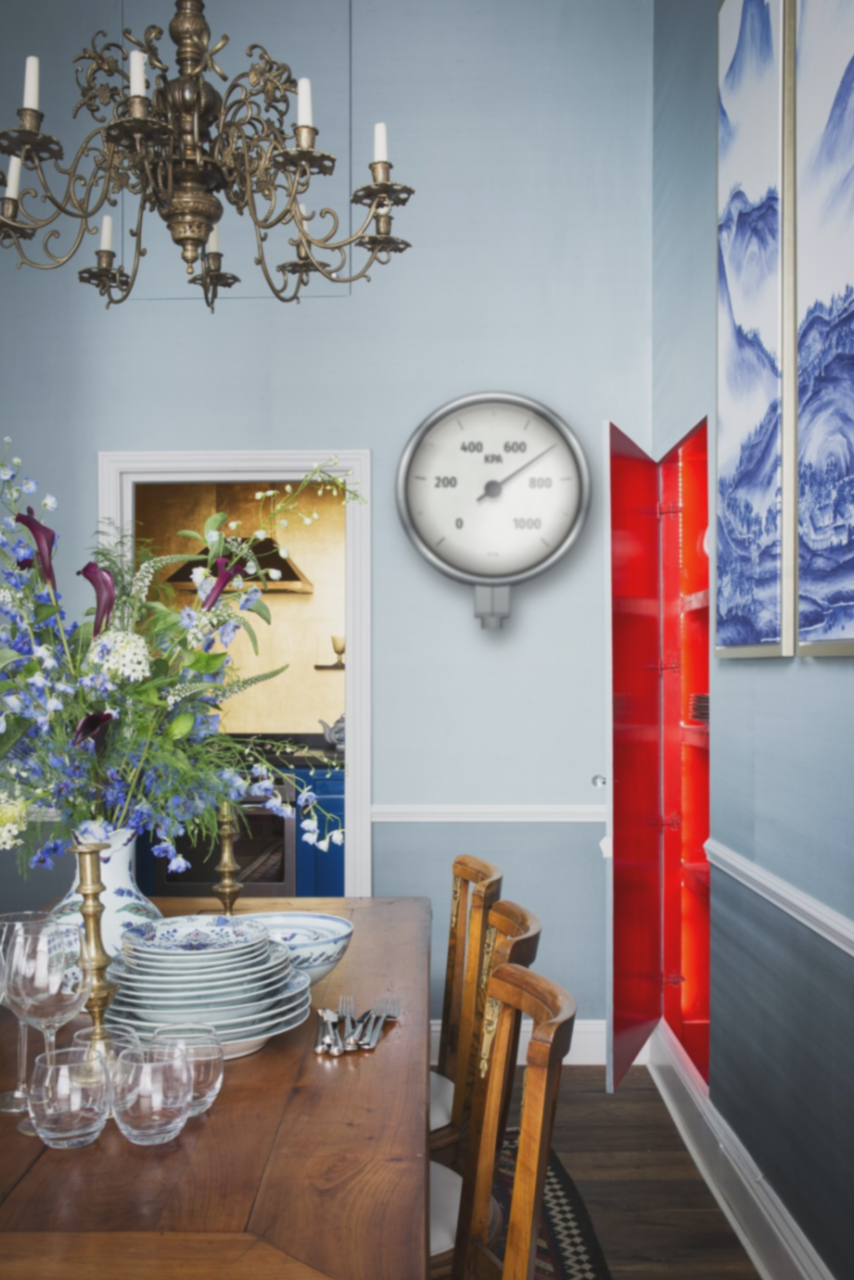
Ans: 700 (kPa)
